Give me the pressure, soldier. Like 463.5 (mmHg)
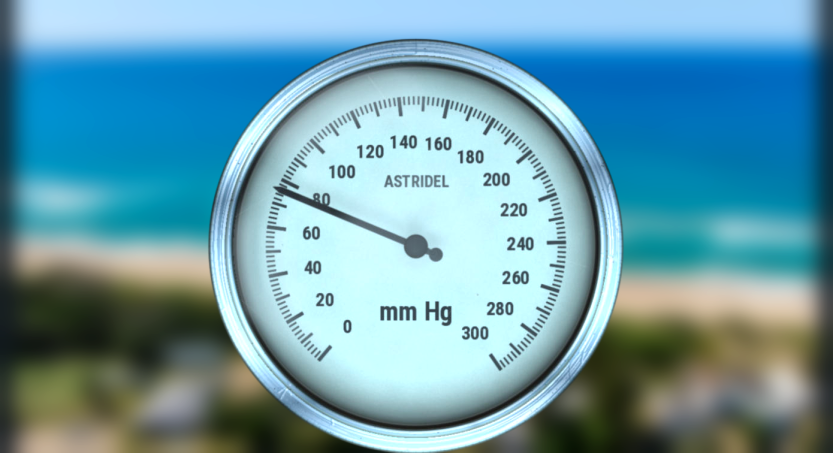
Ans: 76 (mmHg)
